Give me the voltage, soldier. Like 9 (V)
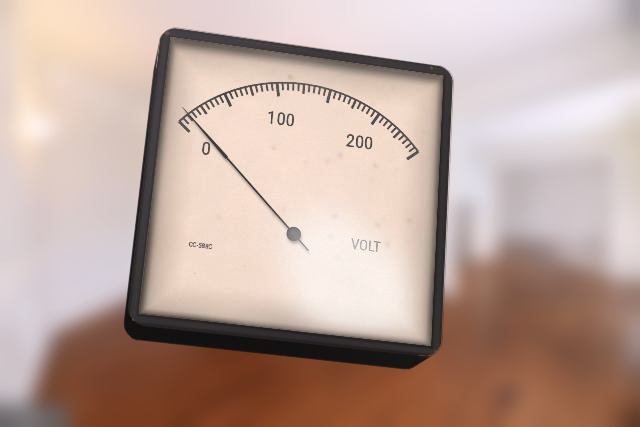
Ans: 10 (V)
